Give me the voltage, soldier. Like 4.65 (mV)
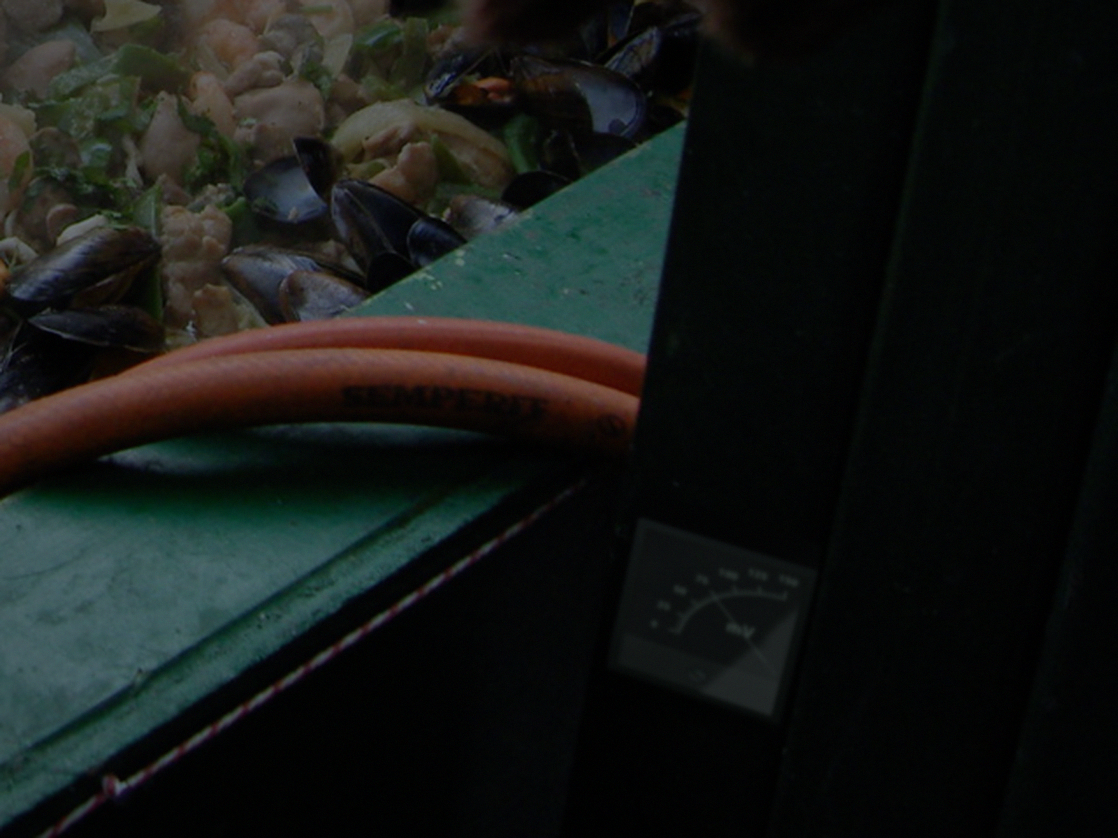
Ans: 75 (mV)
